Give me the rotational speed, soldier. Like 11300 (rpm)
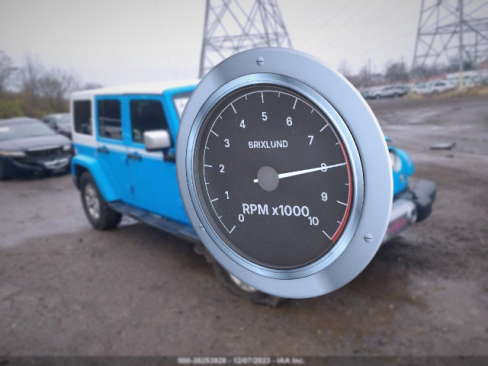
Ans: 8000 (rpm)
